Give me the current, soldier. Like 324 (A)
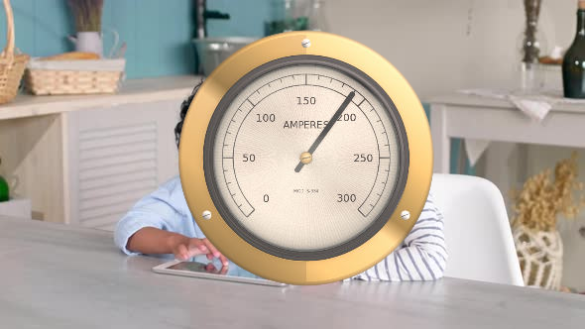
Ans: 190 (A)
